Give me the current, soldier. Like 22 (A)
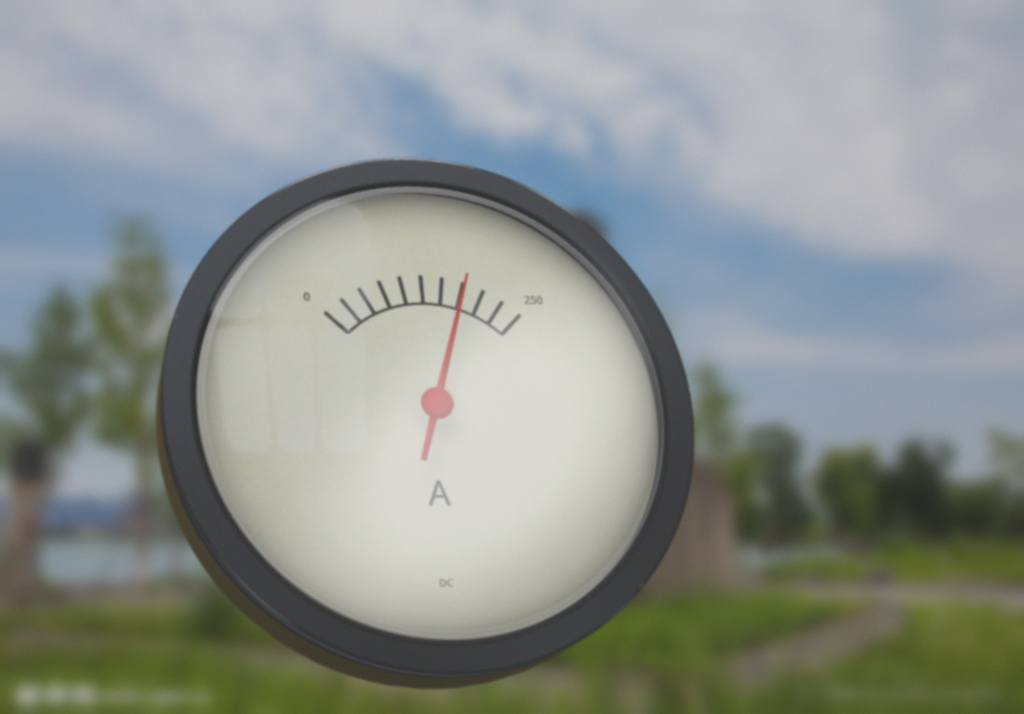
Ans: 175 (A)
